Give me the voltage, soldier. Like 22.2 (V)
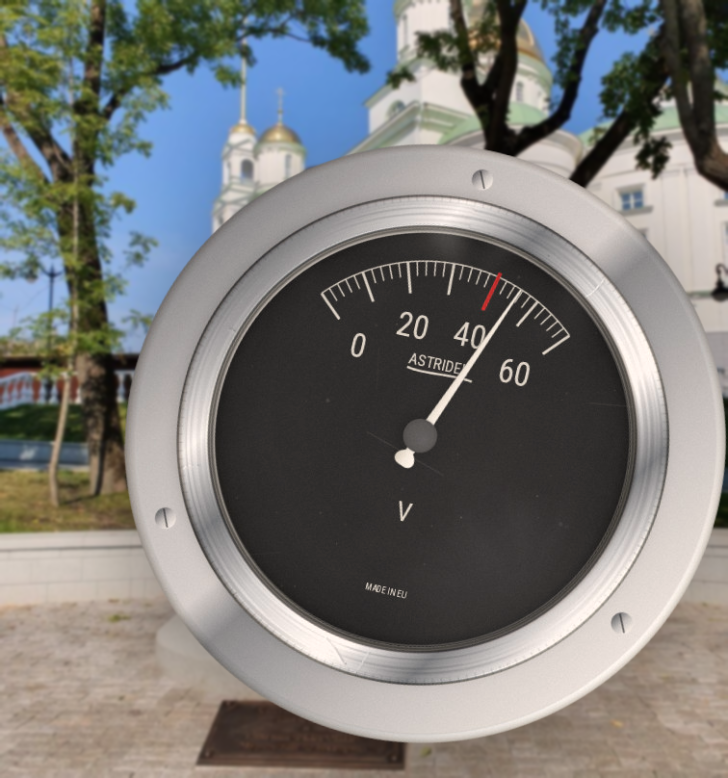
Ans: 46 (V)
